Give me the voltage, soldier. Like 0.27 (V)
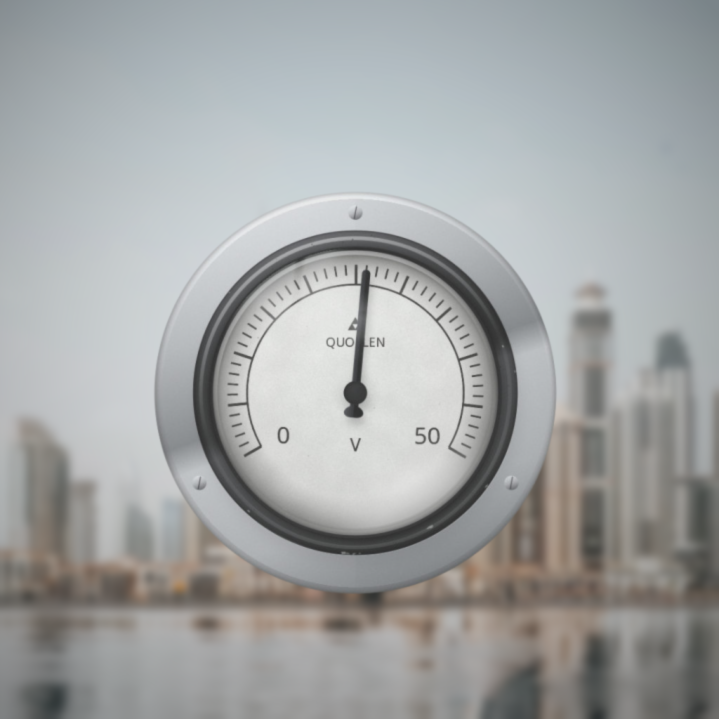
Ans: 26 (V)
